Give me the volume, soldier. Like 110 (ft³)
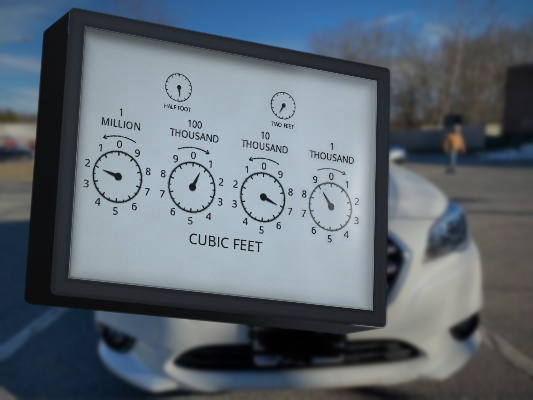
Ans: 206900 (ft³)
